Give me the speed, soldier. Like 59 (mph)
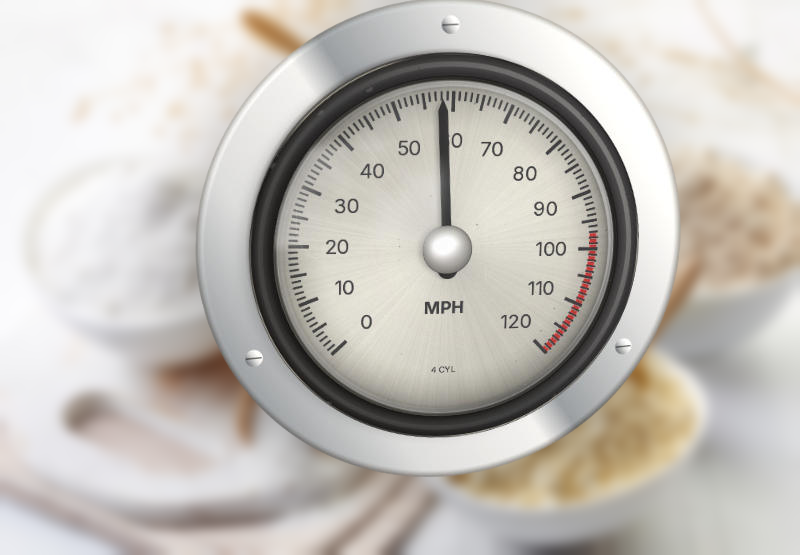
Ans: 58 (mph)
